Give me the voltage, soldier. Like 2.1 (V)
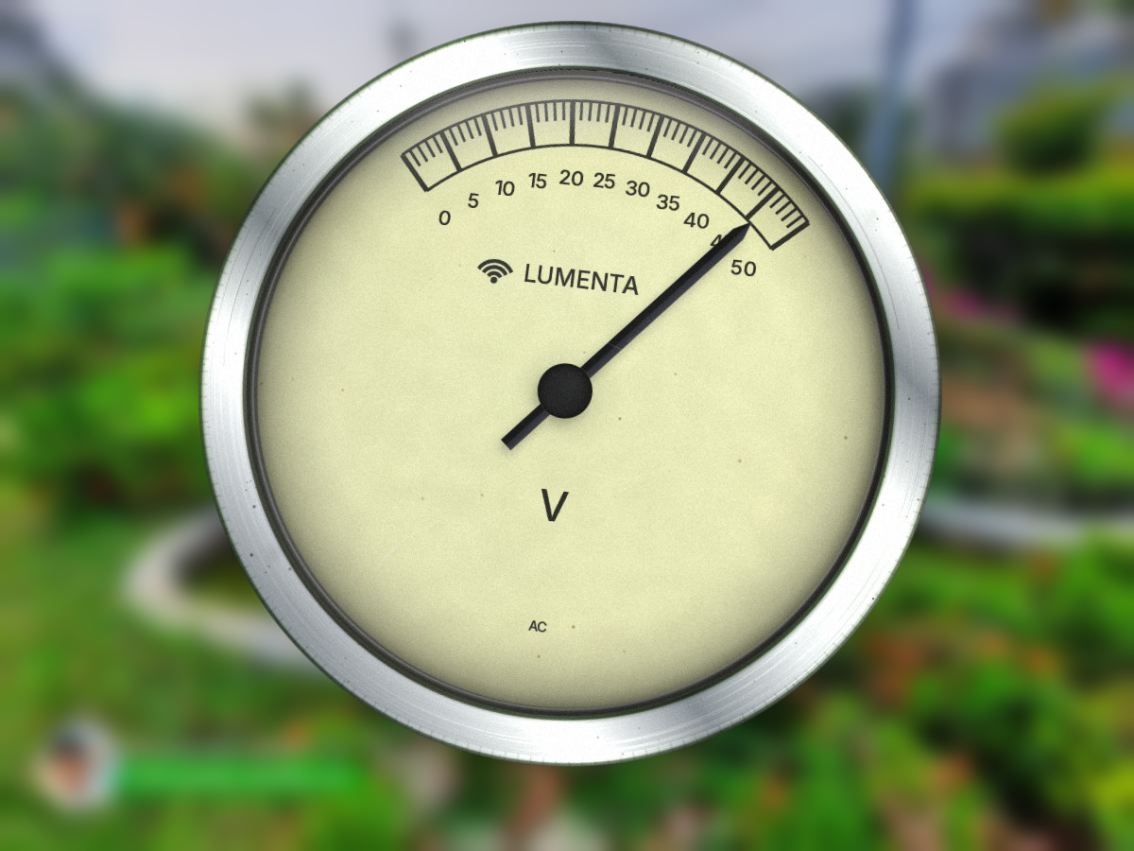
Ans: 46 (V)
